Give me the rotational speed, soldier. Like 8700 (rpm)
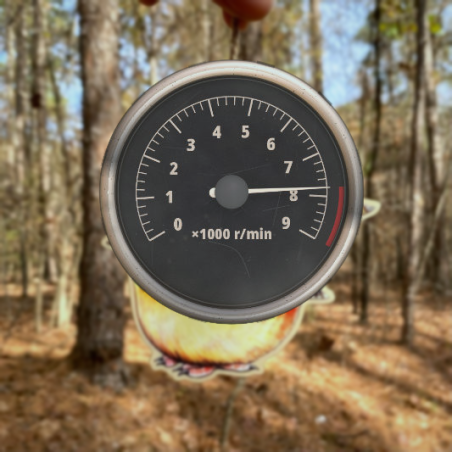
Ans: 7800 (rpm)
